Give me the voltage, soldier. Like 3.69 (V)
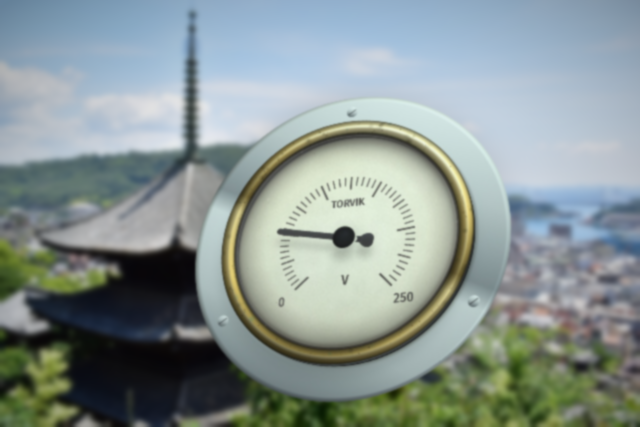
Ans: 50 (V)
